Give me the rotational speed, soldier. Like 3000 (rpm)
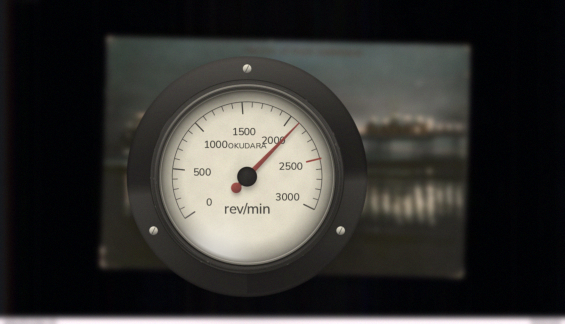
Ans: 2100 (rpm)
